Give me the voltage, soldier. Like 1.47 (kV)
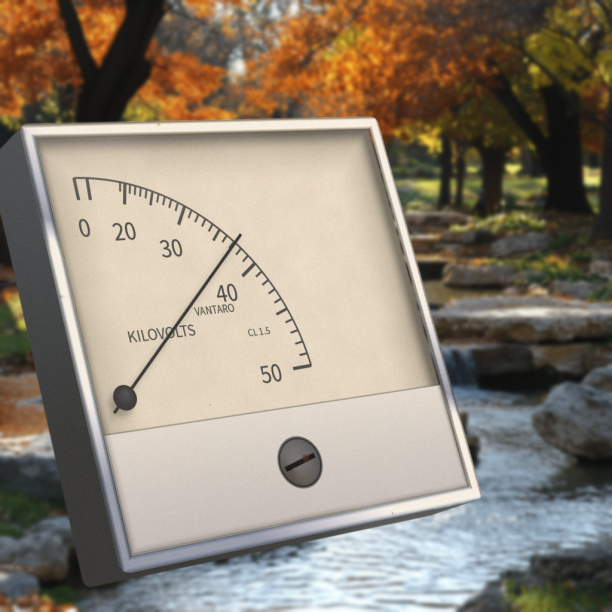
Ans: 37 (kV)
